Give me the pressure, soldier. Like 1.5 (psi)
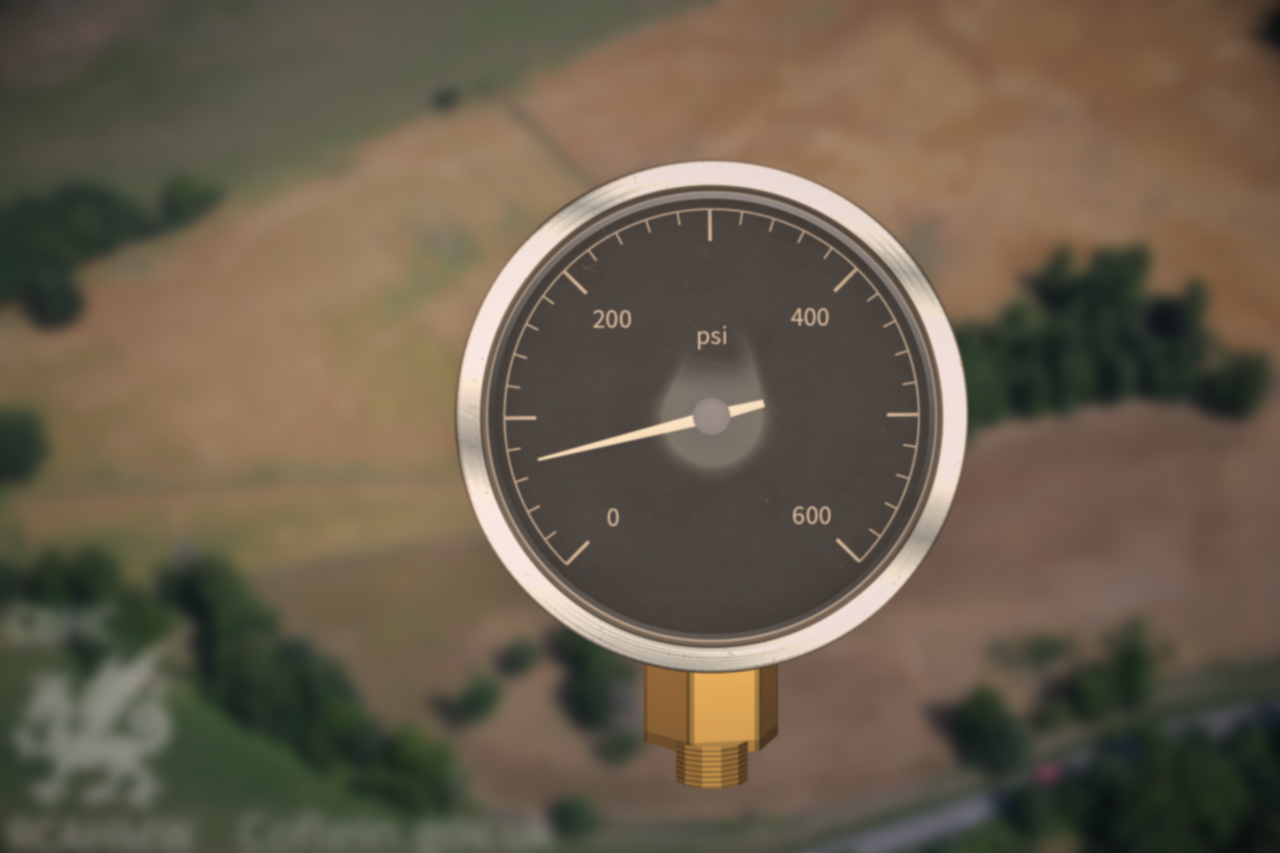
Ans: 70 (psi)
